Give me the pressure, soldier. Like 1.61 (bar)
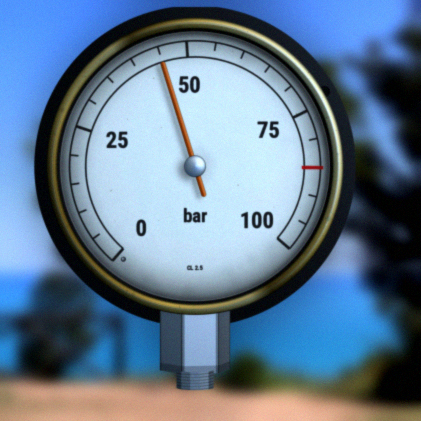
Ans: 45 (bar)
